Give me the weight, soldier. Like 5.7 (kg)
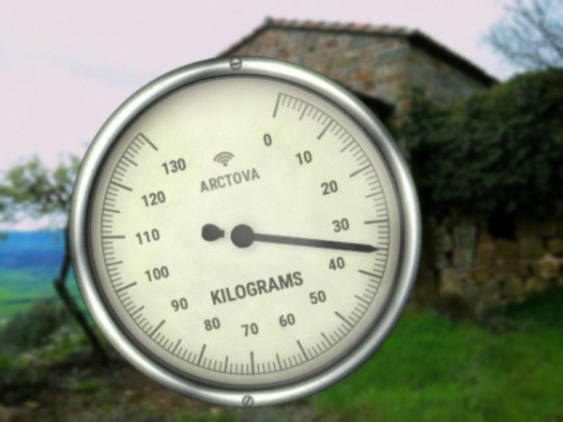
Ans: 35 (kg)
